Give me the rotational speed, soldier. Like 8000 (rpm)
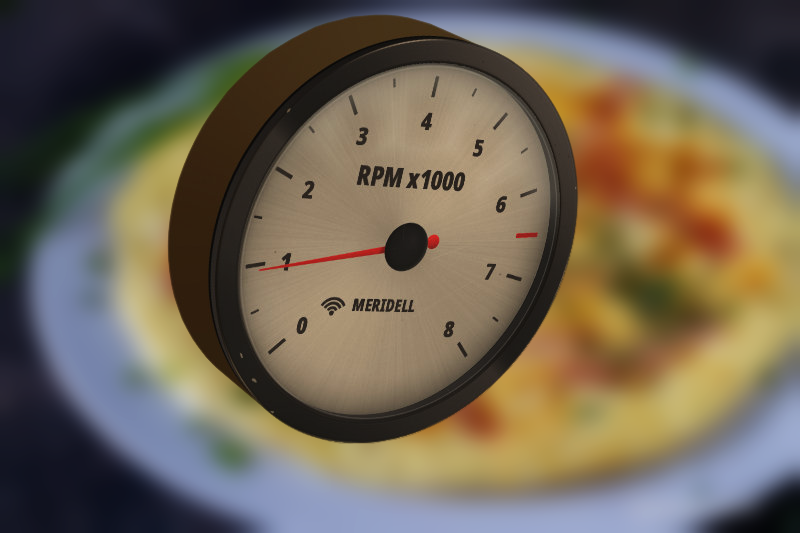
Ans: 1000 (rpm)
